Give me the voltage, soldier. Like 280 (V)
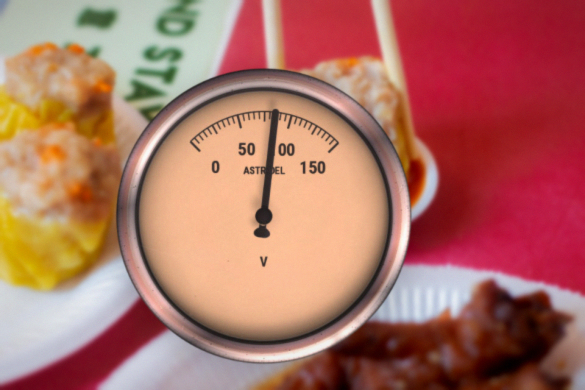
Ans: 85 (V)
